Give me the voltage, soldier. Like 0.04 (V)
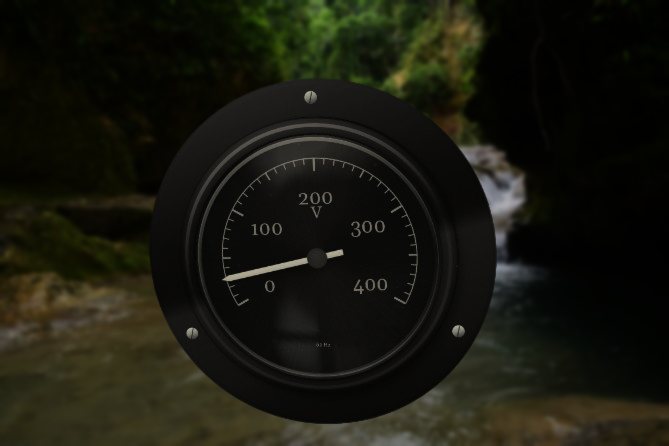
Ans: 30 (V)
